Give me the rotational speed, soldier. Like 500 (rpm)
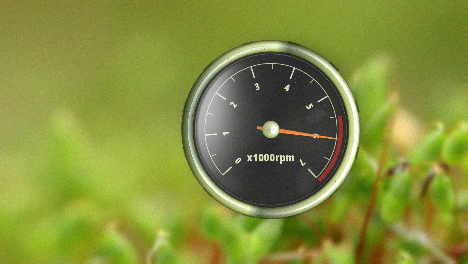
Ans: 6000 (rpm)
